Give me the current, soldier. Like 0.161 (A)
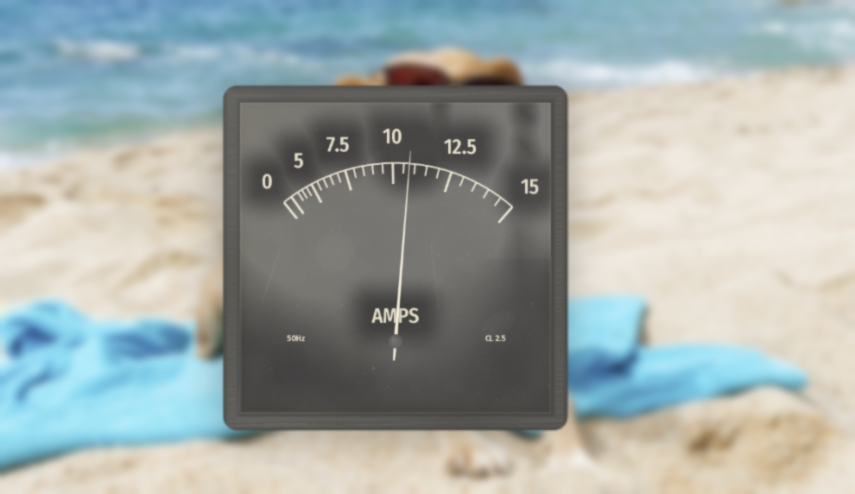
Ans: 10.75 (A)
